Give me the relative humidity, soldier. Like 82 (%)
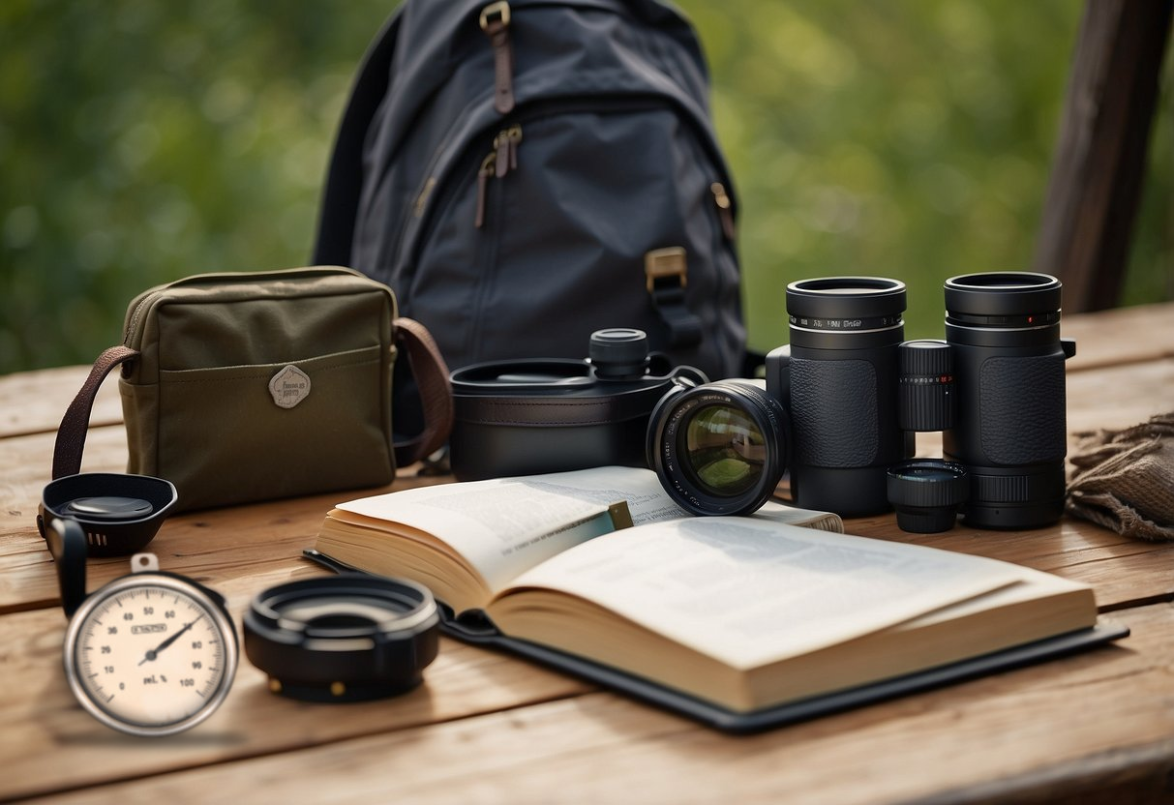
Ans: 70 (%)
